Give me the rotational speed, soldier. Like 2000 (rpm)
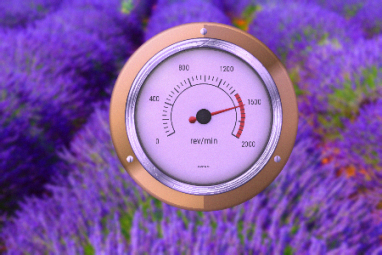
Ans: 1600 (rpm)
